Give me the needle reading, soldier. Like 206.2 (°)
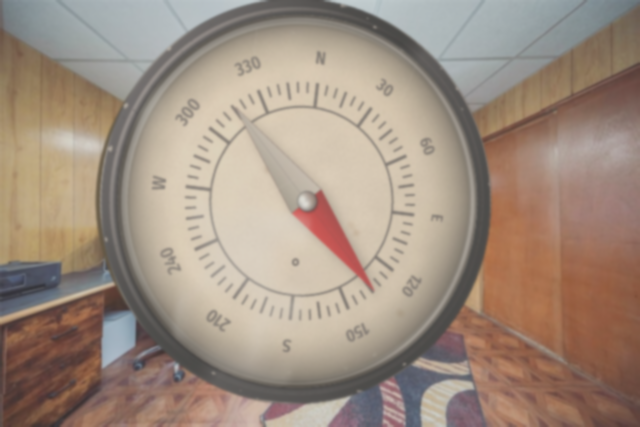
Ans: 135 (°)
